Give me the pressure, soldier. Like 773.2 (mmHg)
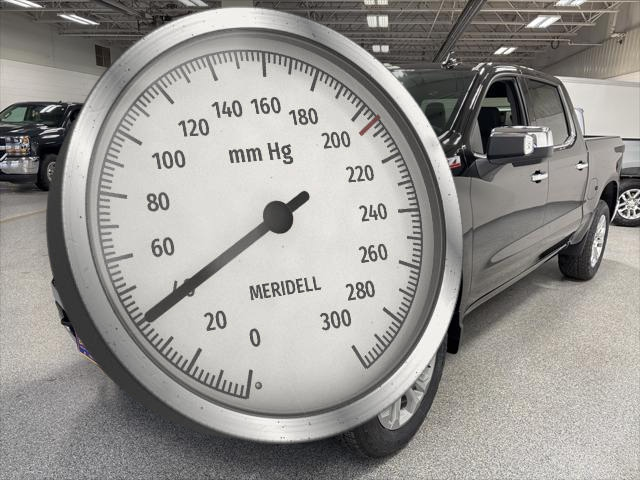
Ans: 40 (mmHg)
